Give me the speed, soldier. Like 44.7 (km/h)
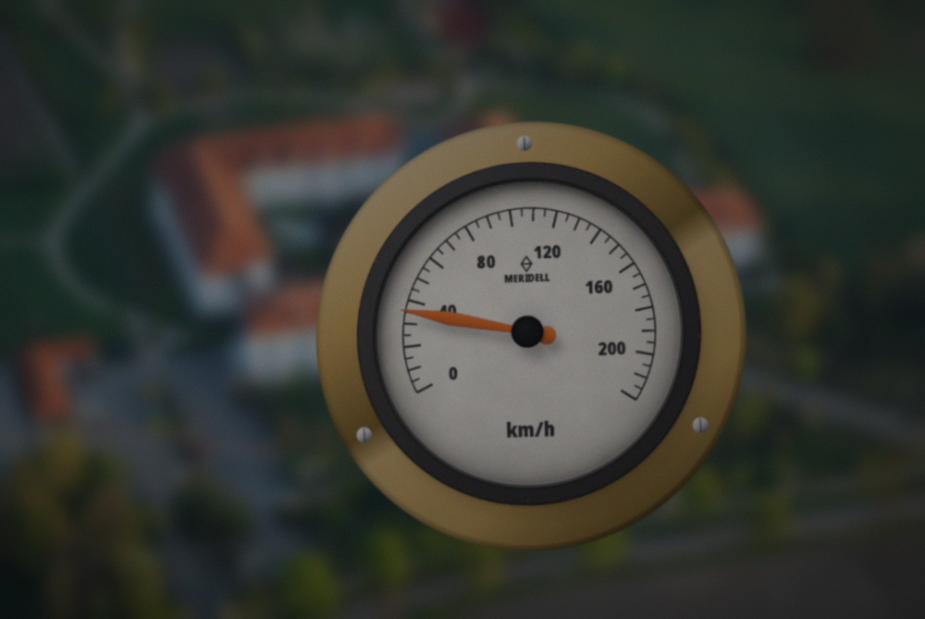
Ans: 35 (km/h)
